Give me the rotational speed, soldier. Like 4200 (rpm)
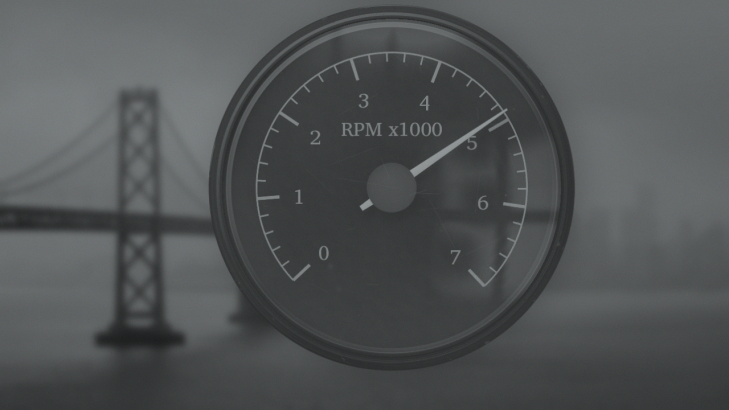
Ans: 4900 (rpm)
